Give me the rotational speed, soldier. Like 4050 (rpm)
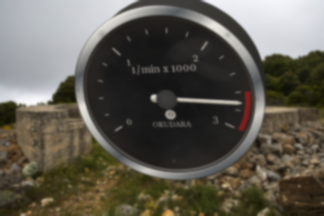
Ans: 2700 (rpm)
